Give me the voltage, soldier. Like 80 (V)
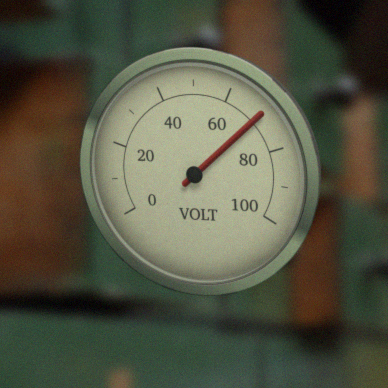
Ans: 70 (V)
